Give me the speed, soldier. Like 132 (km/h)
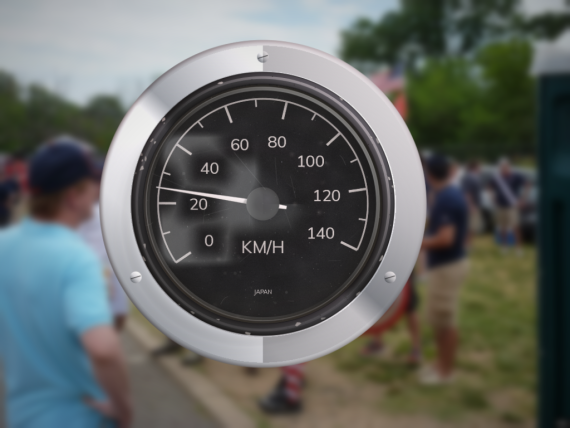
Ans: 25 (km/h)
